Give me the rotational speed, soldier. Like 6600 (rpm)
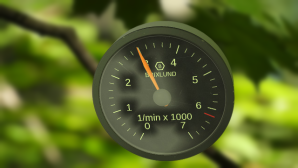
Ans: 3000 (rpm)
